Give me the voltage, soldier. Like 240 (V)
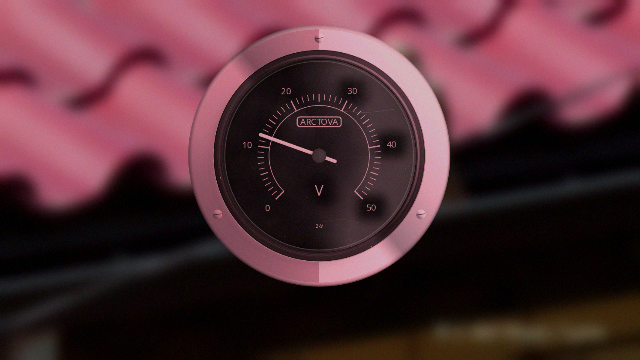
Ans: 12 (V)
